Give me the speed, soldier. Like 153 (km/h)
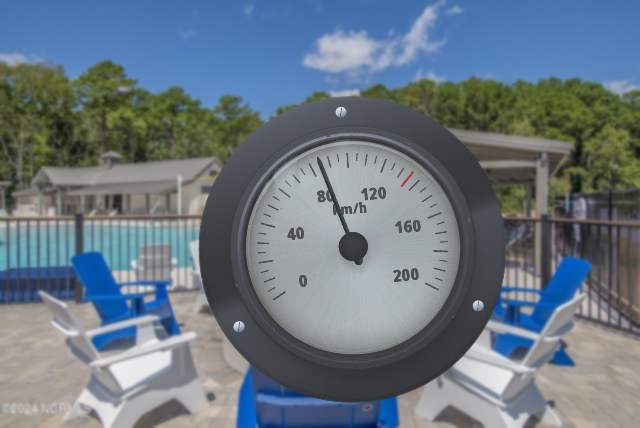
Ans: 85 (km/h)
